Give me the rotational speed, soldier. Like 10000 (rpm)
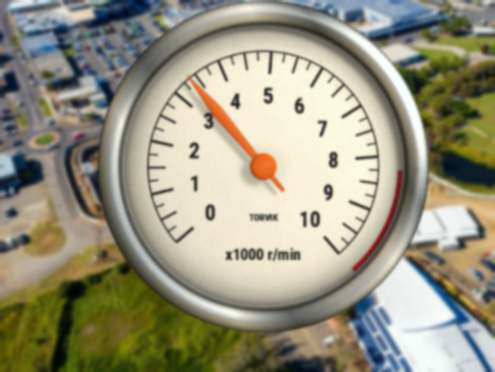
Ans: 3375 (rpm)
